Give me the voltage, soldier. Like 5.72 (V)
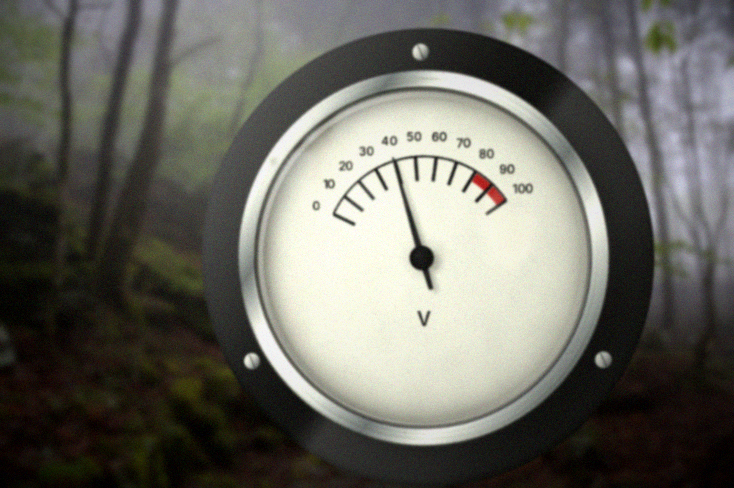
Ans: 40 (V)
